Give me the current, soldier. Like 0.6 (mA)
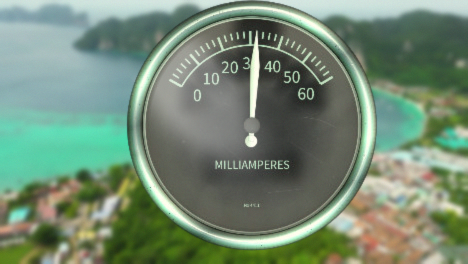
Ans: 32 (mA)
